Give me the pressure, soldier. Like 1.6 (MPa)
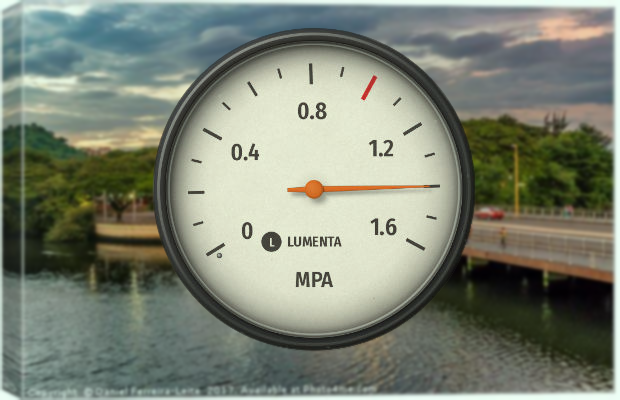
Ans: 1.4 (MPa)
